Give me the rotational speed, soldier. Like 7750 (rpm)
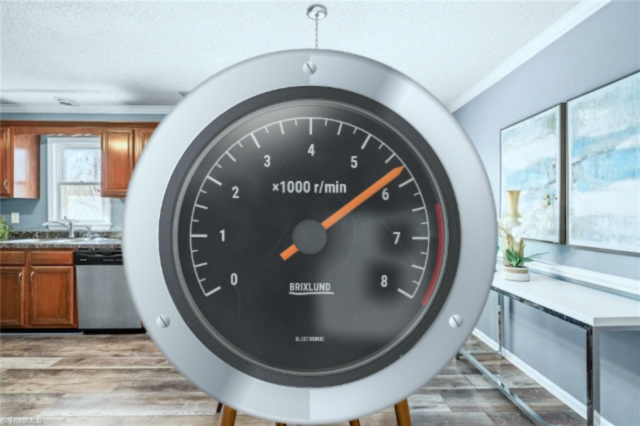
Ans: 5750 (rpm)
